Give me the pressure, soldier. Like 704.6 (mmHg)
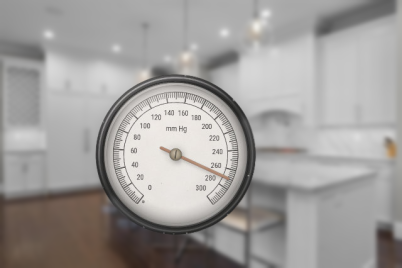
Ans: 270 (mmHg)
